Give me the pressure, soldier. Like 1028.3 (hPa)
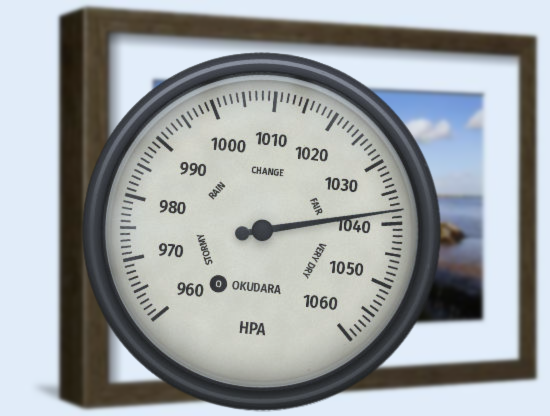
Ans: 1038 (hPa)
